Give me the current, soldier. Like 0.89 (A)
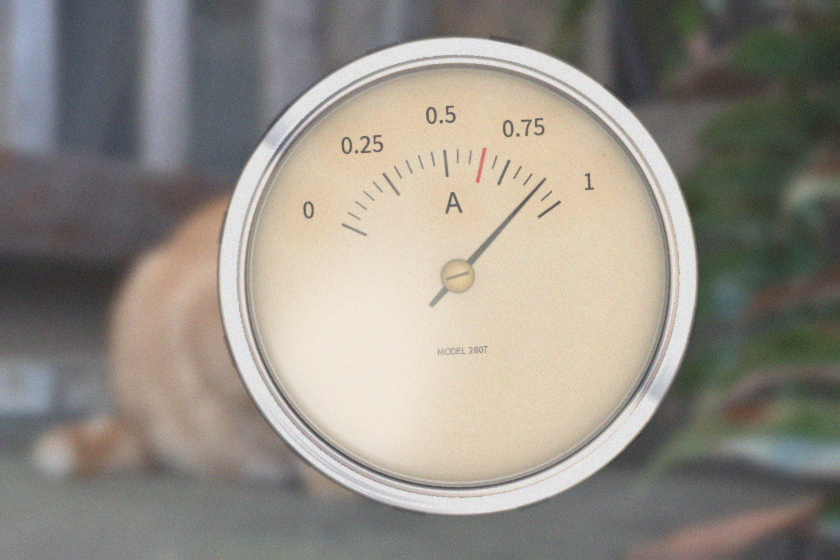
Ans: 0.9 (A)
